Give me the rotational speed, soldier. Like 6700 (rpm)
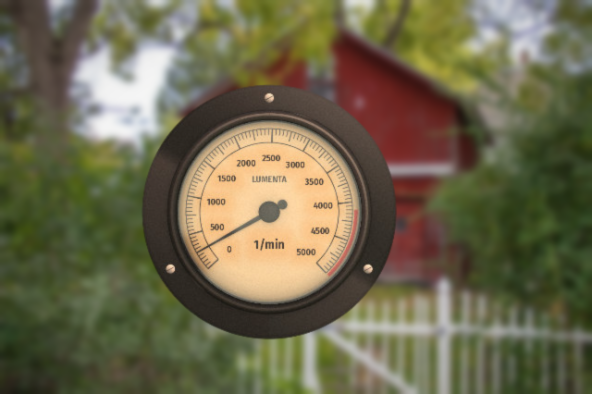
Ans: 250 (rpm)
